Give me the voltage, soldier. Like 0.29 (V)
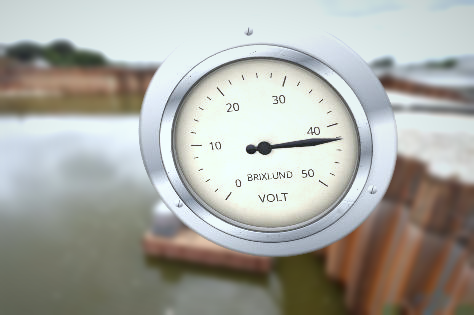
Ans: 42 (V)
